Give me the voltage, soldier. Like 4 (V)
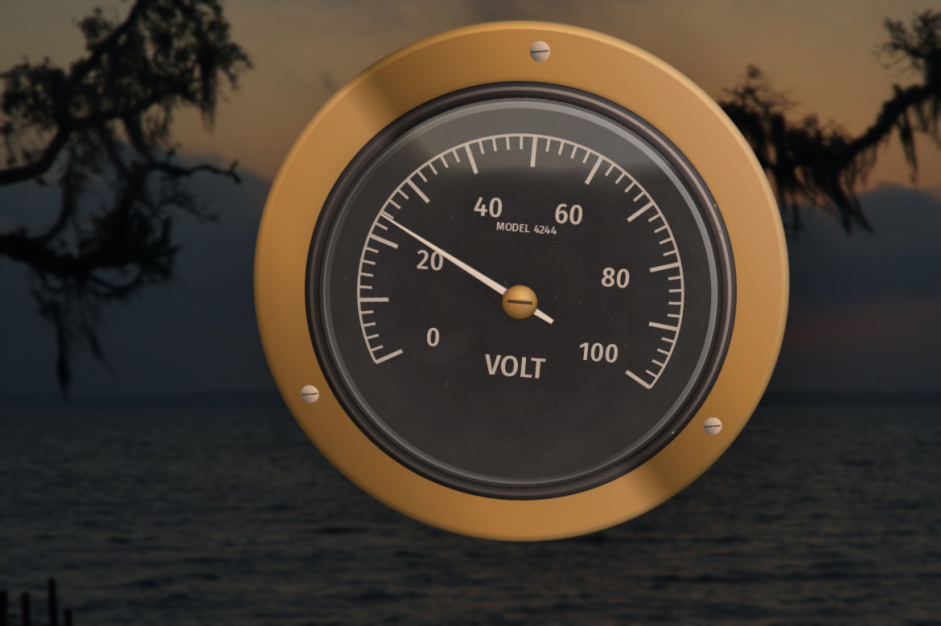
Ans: 24 (V)
